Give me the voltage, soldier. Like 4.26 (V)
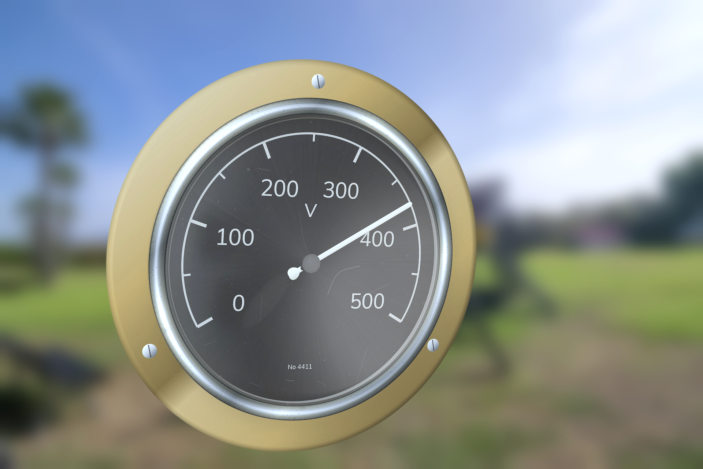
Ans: 375 (V)
